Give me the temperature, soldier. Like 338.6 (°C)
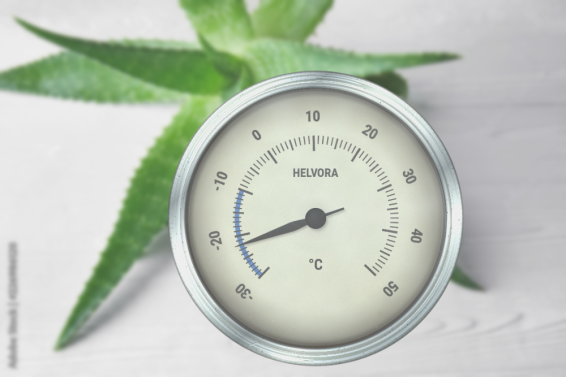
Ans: -22 (°C)
